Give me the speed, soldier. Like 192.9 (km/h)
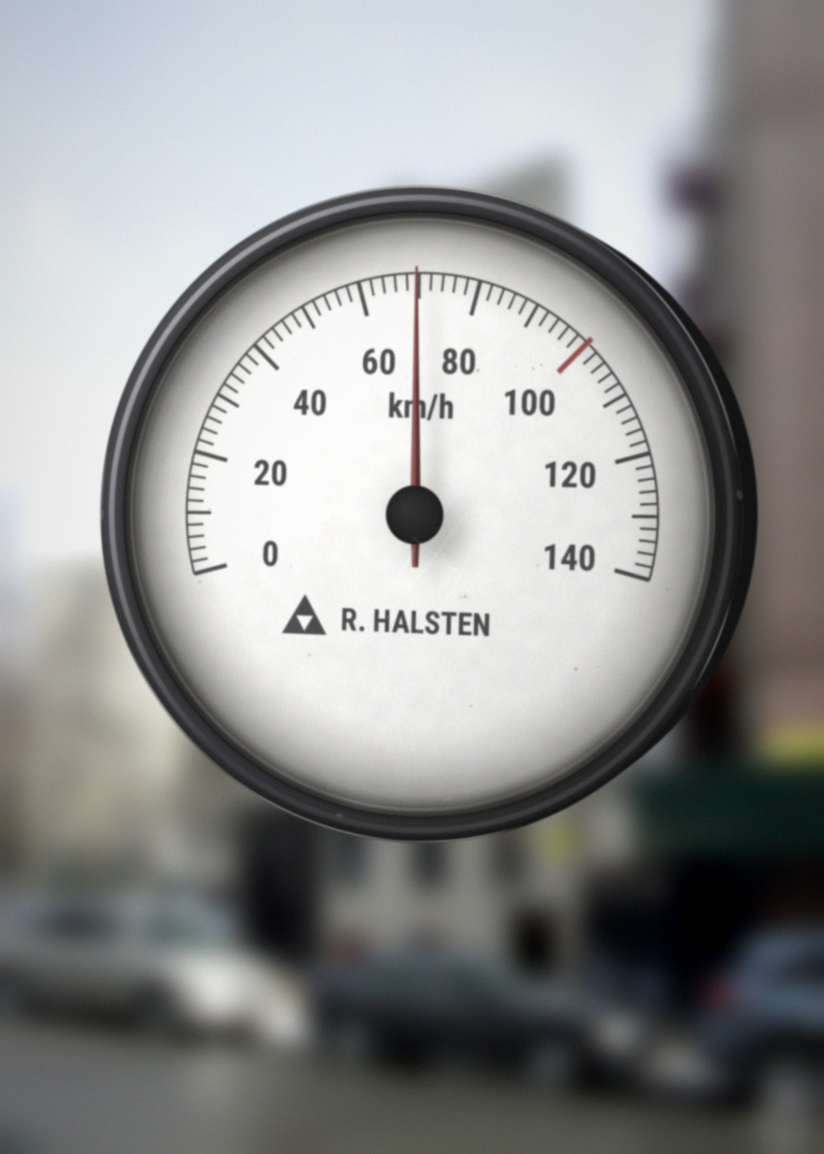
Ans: 70 (km/h)
